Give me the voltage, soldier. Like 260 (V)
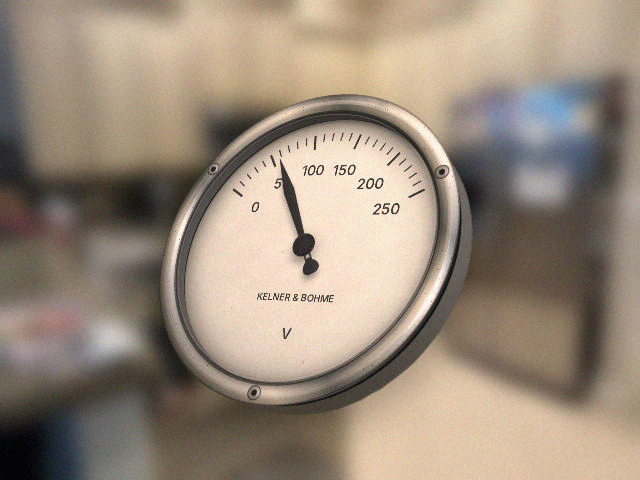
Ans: 60 (V)
